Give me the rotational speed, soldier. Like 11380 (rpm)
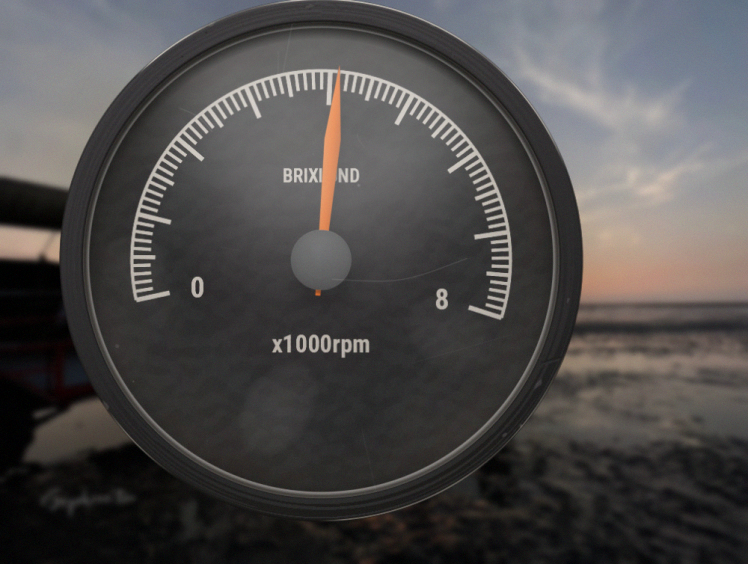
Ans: 4100 (rpm)
